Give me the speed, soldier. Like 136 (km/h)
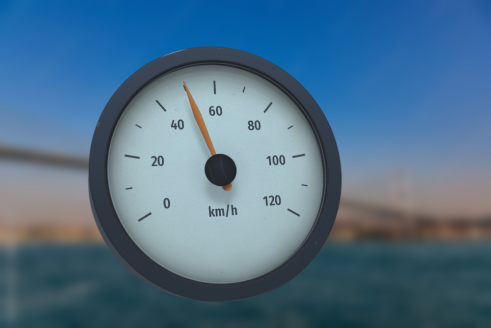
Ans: 50 (km/h)
